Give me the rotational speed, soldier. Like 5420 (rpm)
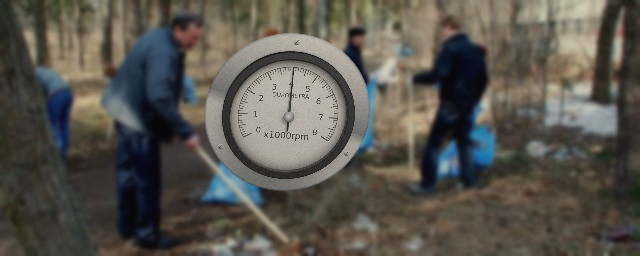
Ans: 4000 (rpm)
